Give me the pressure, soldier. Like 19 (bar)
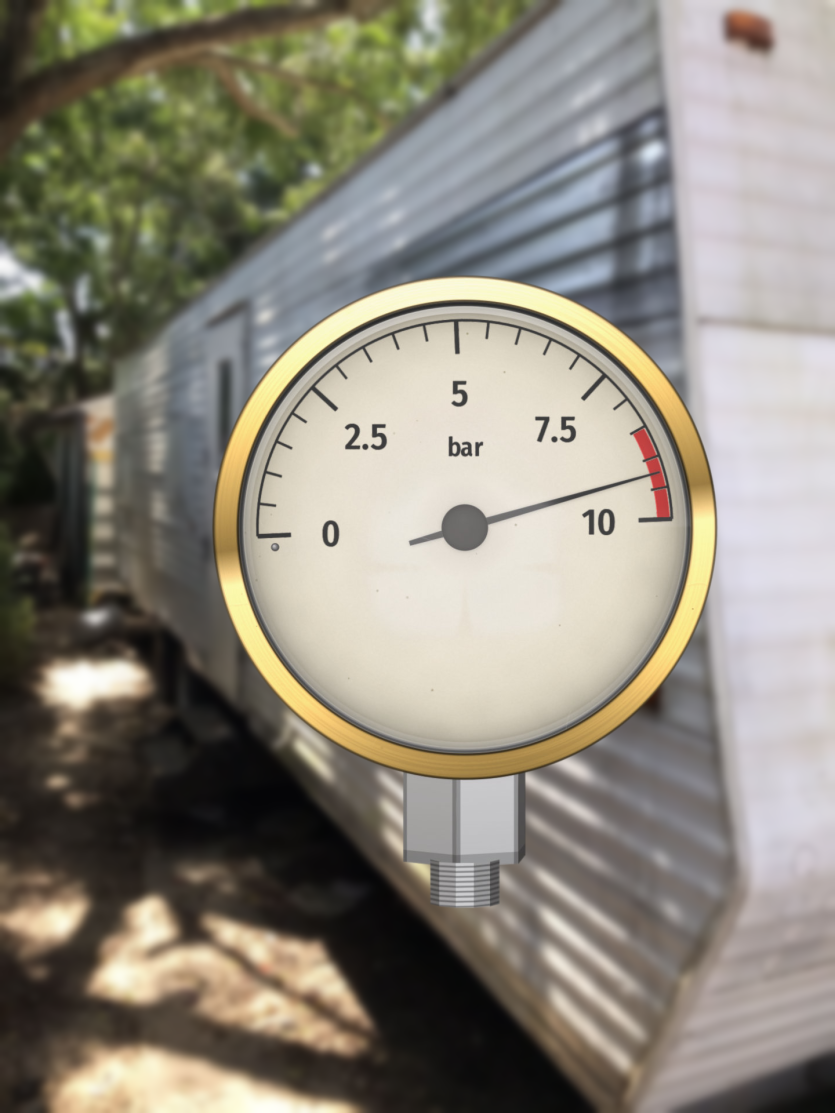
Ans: 9.25 (bar)
